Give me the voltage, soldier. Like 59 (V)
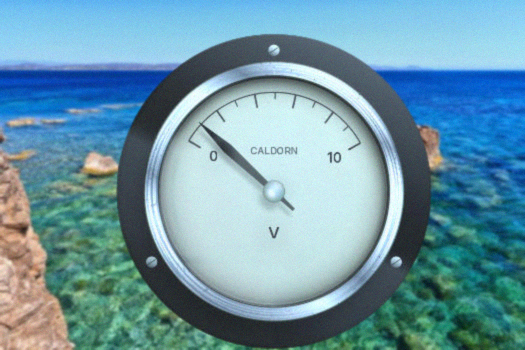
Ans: 1 (V)
